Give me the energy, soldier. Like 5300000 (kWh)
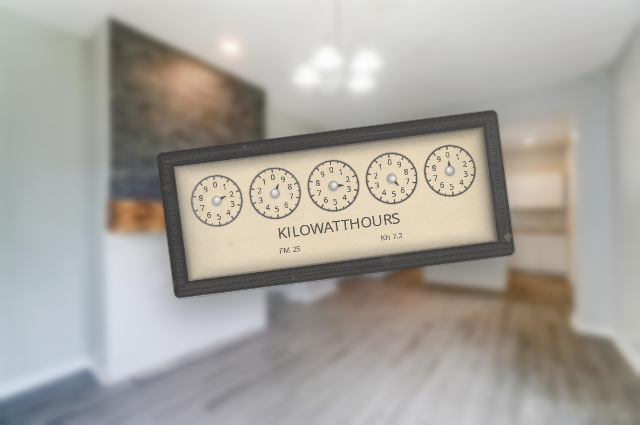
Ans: 19260 (kWh)
